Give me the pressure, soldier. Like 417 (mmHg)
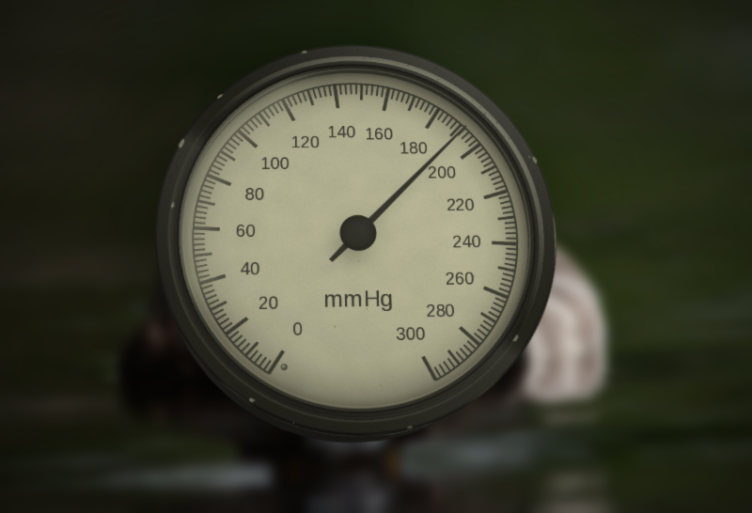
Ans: 192 (mmHg)
